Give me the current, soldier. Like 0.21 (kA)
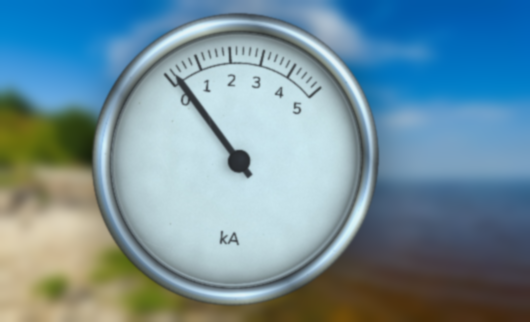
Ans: 0.2 (kA)
